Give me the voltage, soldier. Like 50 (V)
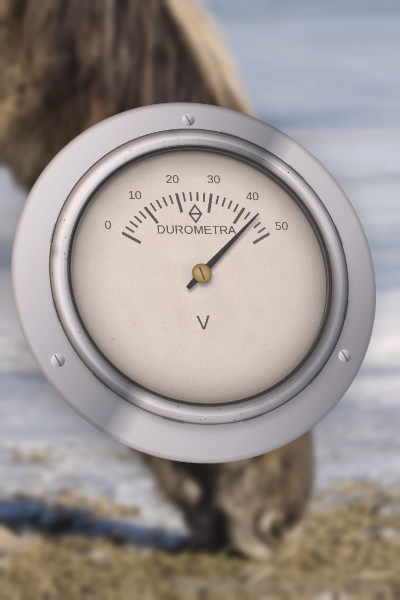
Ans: 44 (V)
